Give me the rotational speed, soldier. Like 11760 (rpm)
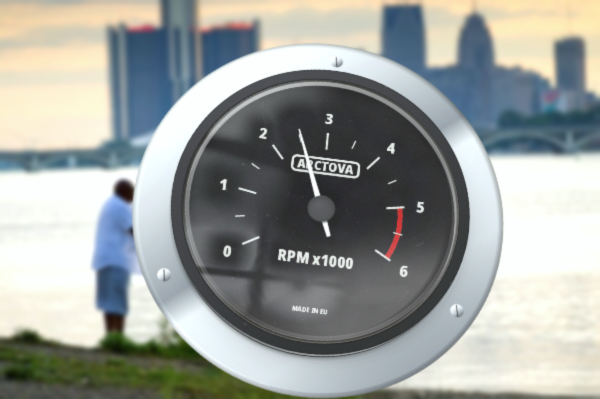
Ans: 2500 (rpm)
